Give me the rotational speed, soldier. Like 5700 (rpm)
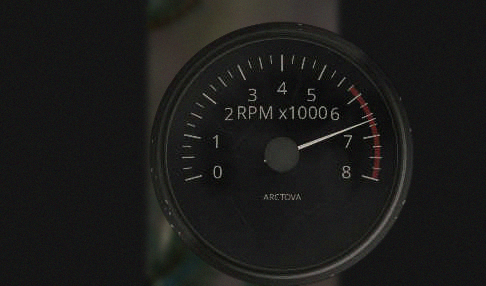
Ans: 6625 (rpm)
